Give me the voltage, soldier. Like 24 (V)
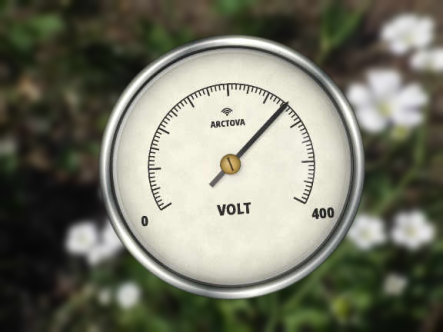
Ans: 275 (V)
